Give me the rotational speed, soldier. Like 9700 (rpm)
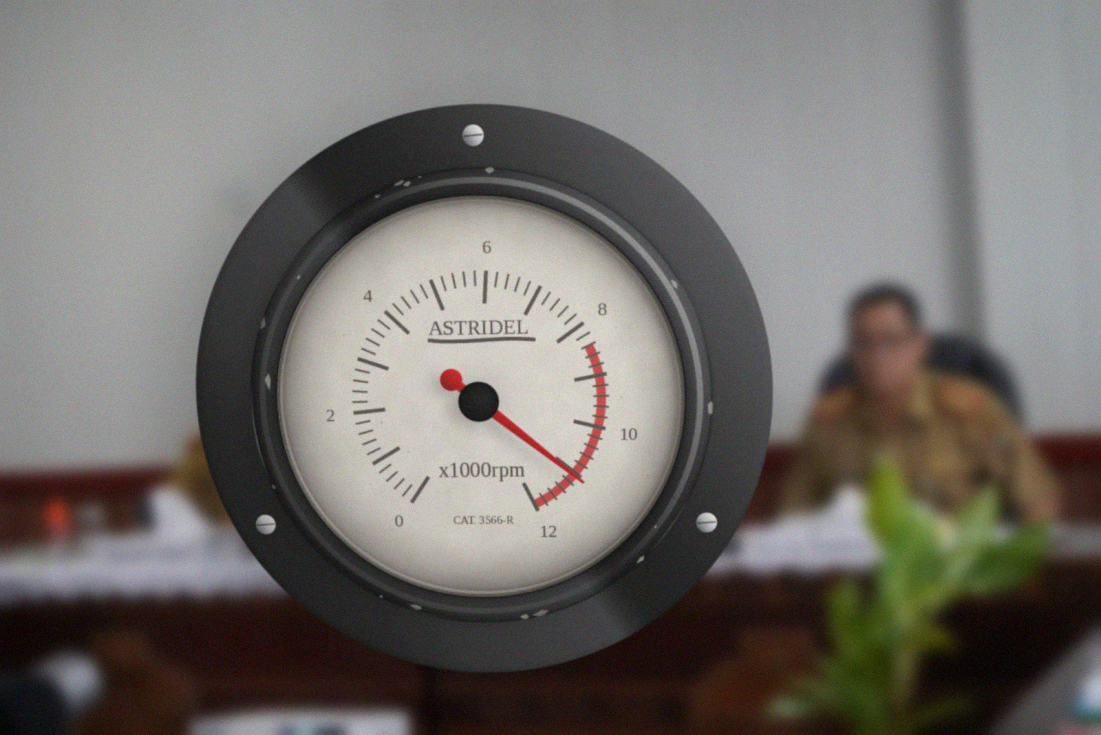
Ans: 11000 (rpm)
